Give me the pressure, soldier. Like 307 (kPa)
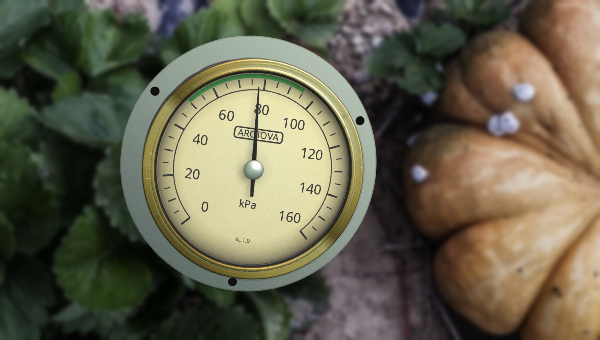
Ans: 77.5 (kPa)
